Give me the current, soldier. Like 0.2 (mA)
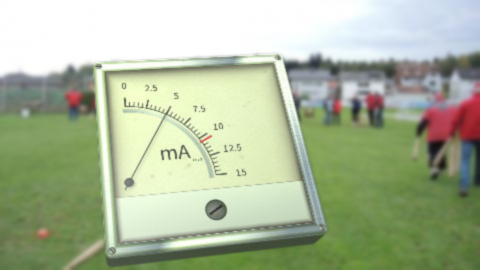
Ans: 5 (mA)
